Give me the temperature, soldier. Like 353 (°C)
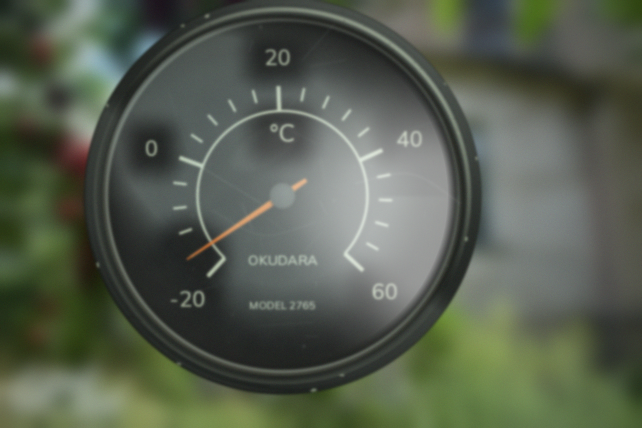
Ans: -16 (°C)
